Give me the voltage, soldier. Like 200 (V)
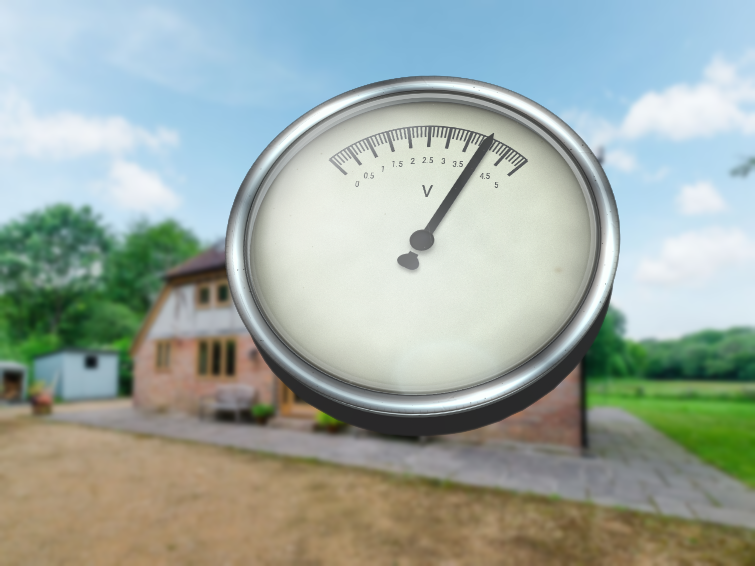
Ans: 4 (V)
